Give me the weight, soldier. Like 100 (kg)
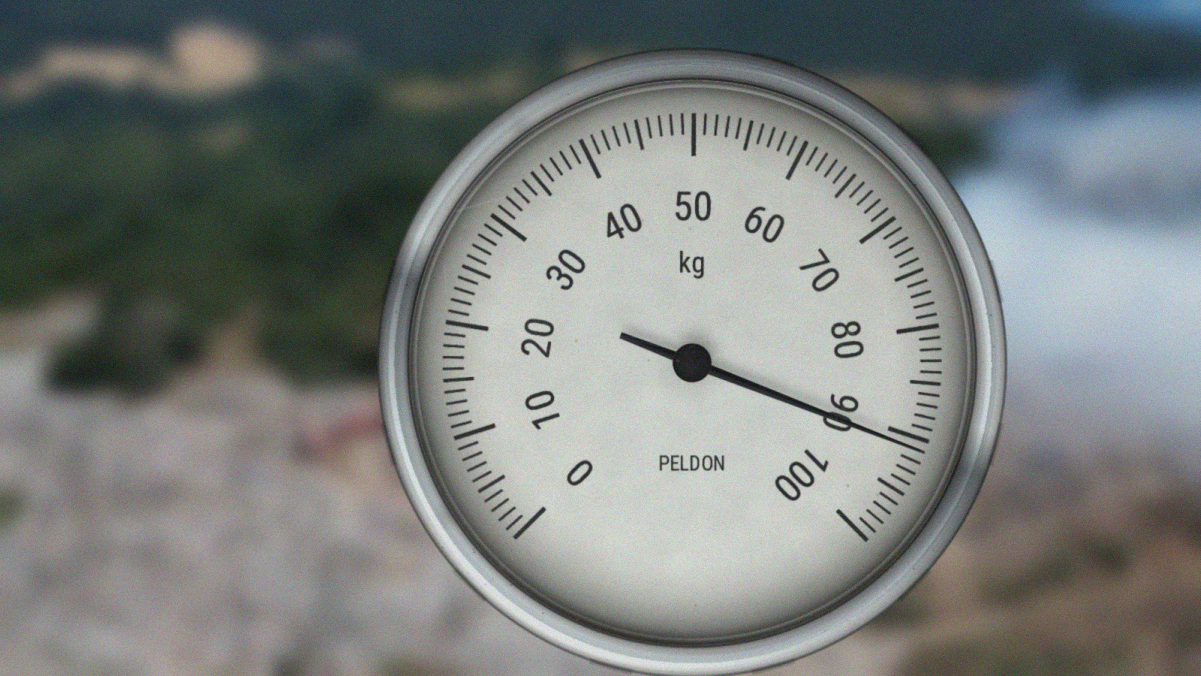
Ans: 91 (kg)
